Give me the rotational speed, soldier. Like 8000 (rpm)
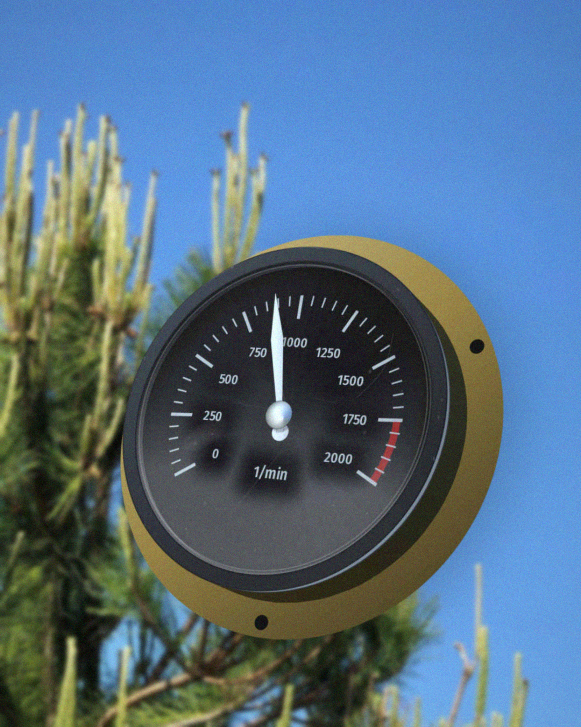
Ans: 900 (rpm)
